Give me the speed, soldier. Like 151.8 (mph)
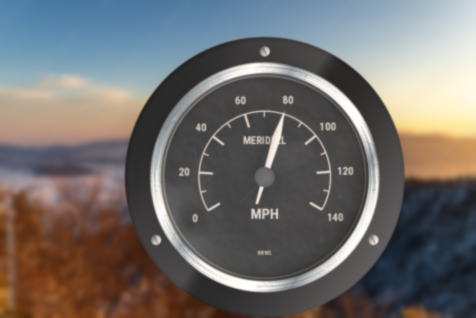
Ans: 80 (mph)
